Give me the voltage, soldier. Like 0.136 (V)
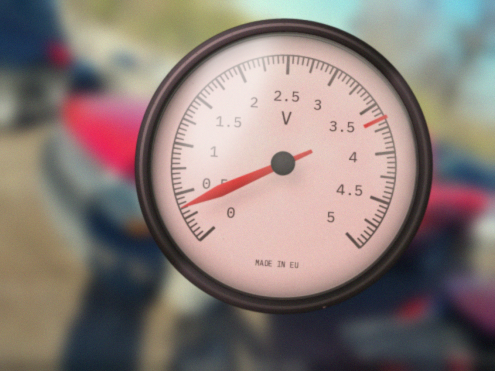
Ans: 0.35 (V)
